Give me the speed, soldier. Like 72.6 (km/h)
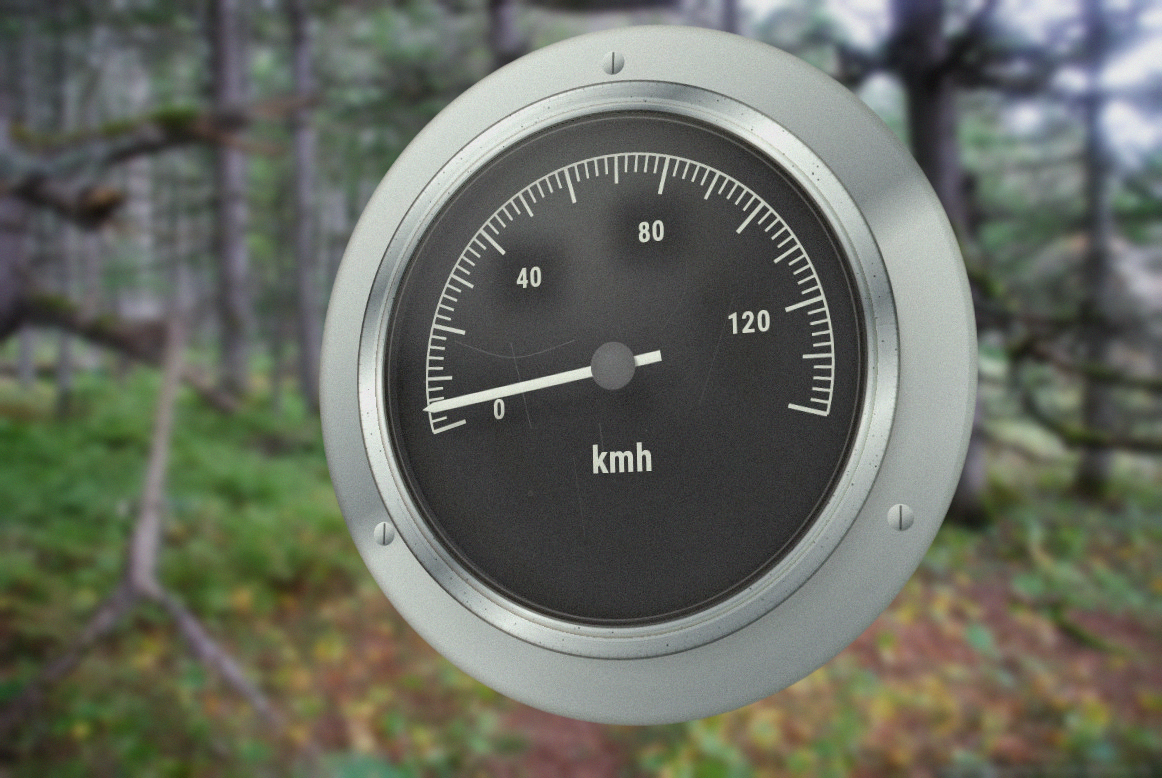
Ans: 4 (km/h)
